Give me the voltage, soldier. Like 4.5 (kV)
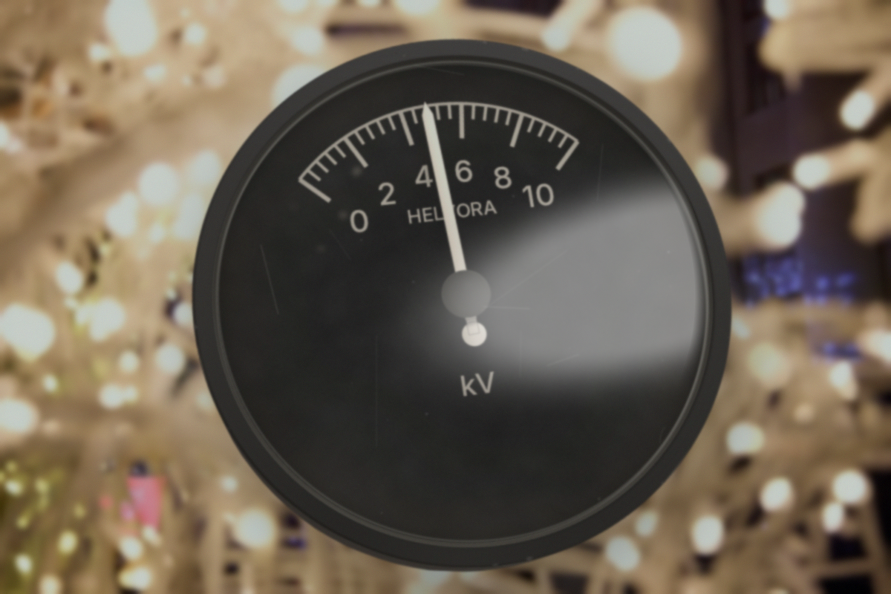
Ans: 4.8 (kV)
